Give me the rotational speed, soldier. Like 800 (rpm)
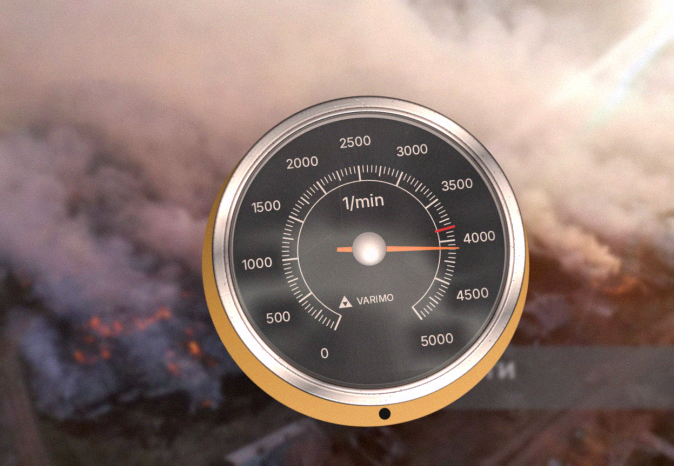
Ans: 4100 (rpm)
